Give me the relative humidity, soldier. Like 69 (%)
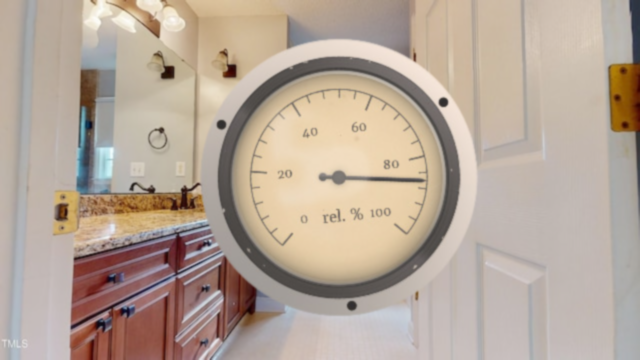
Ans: 86 (%)
